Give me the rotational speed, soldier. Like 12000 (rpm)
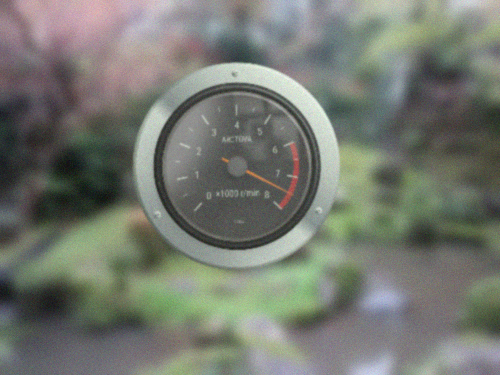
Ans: 7500 (rpm)
